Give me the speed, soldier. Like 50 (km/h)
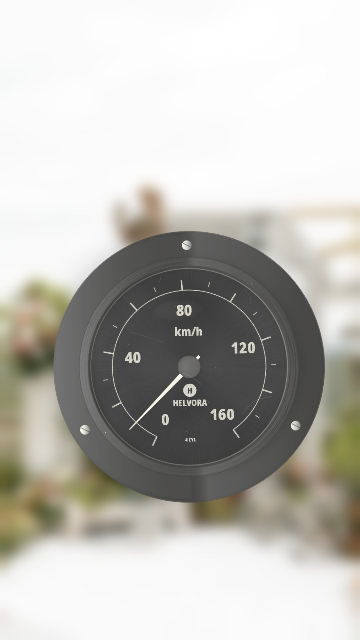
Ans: 10 (km/h)
